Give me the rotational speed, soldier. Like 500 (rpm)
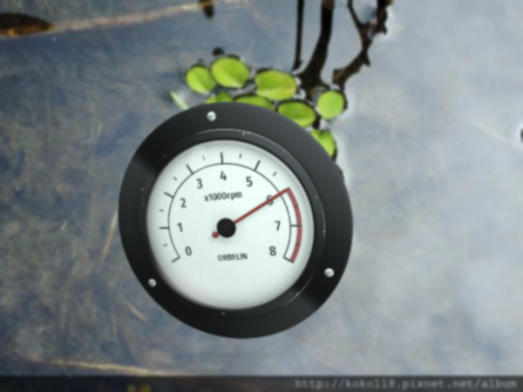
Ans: 6000 (rpm)
